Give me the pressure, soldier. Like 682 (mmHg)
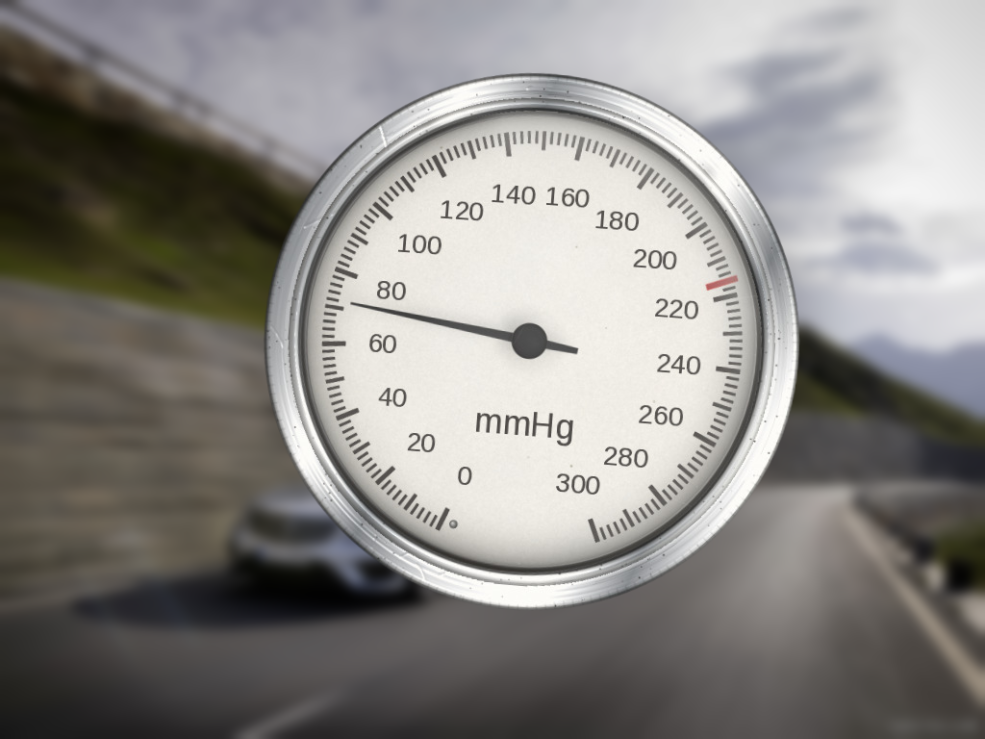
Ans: 72 (mmHg)
